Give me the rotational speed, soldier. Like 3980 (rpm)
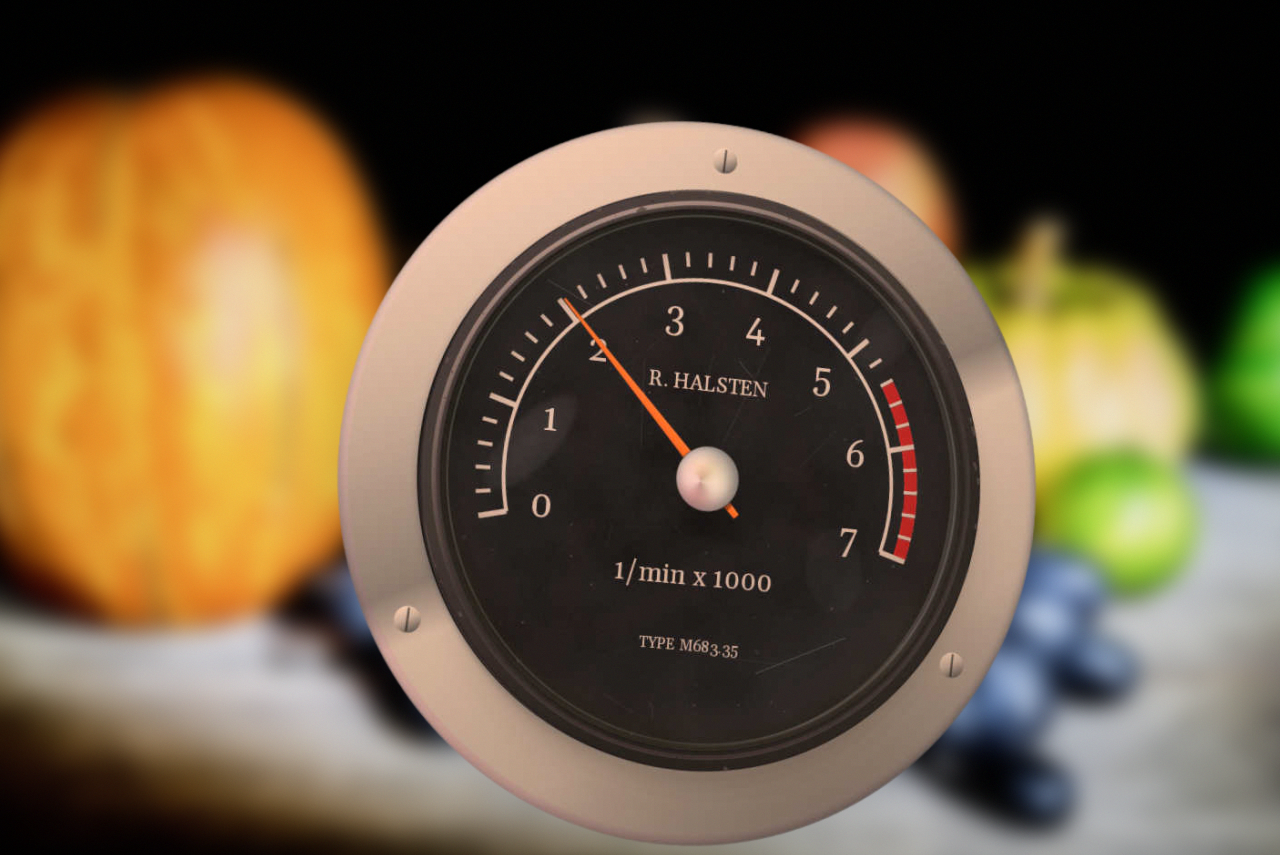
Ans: 2000 (rpm)
